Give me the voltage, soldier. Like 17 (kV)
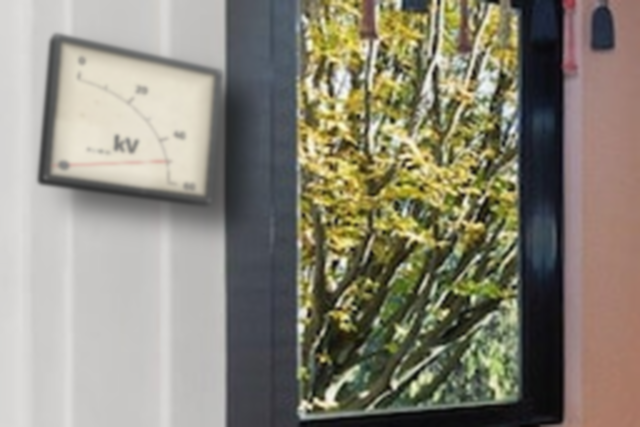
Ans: 50 (kV)
